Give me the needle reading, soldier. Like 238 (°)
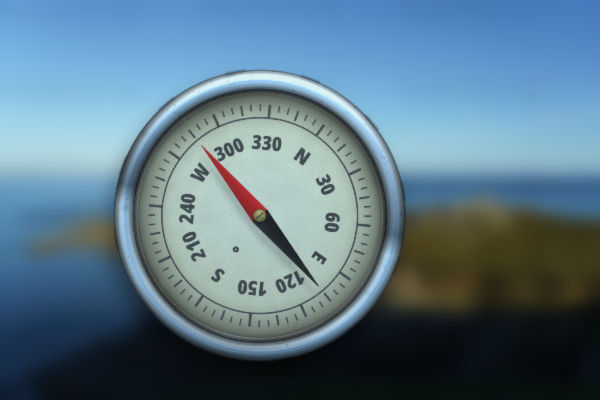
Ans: 285 (°)
